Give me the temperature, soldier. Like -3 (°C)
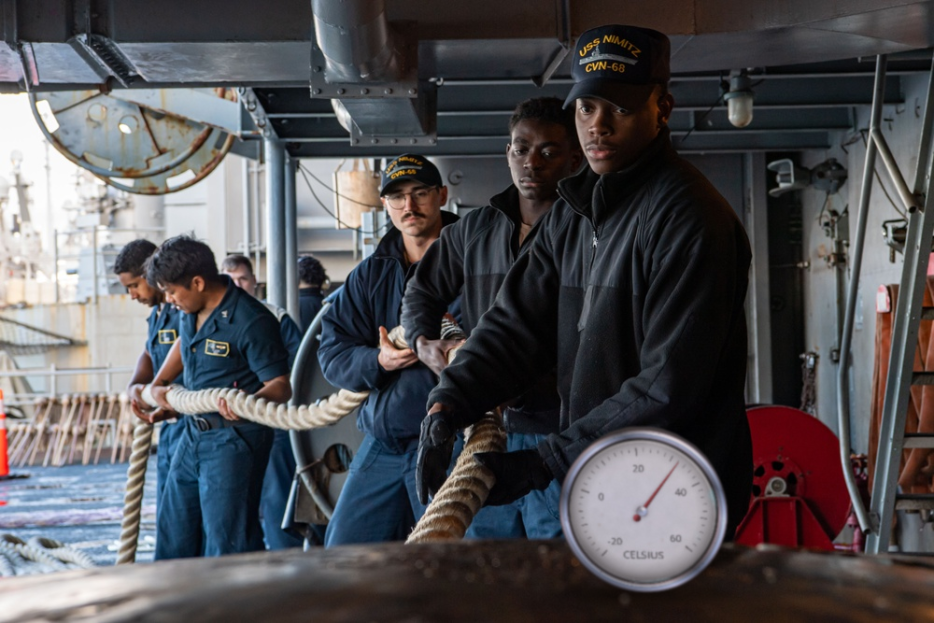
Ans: 32 (°C)
